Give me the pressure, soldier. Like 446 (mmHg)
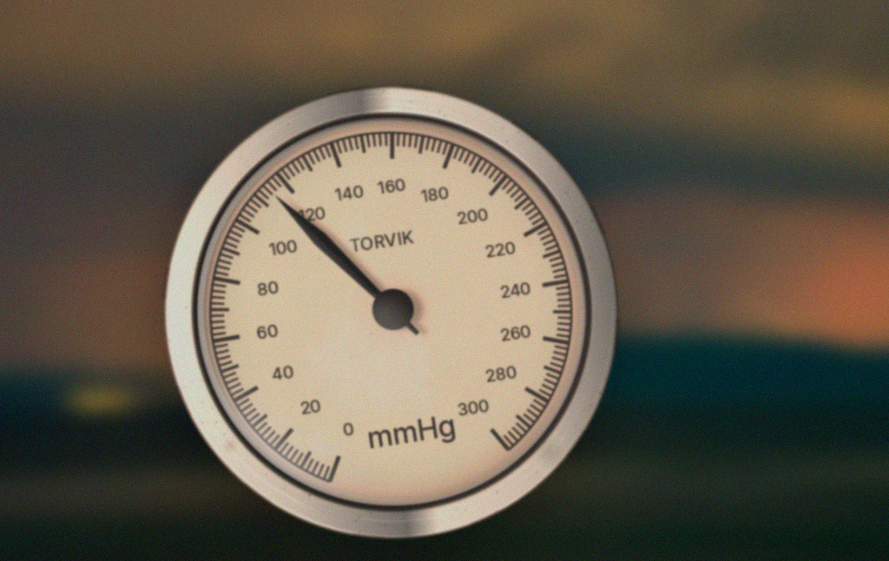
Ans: 114 (mmHg)
